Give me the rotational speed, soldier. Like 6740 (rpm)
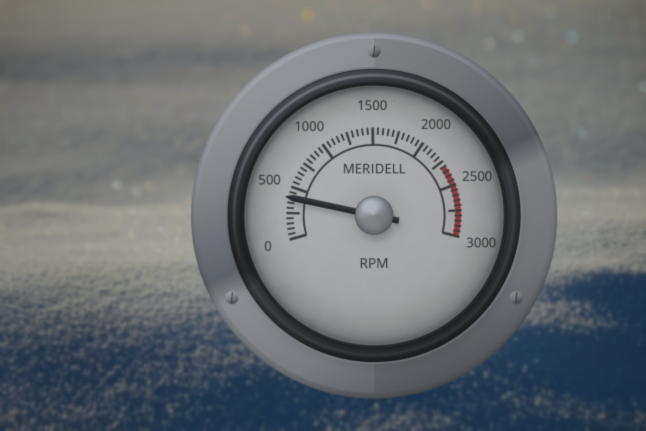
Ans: 400 (rpm)
